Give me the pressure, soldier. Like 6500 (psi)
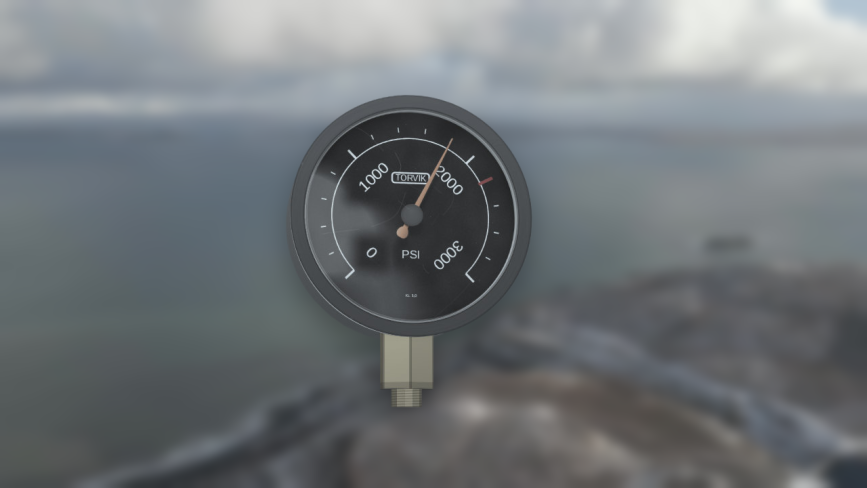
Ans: 1800 (psi)
